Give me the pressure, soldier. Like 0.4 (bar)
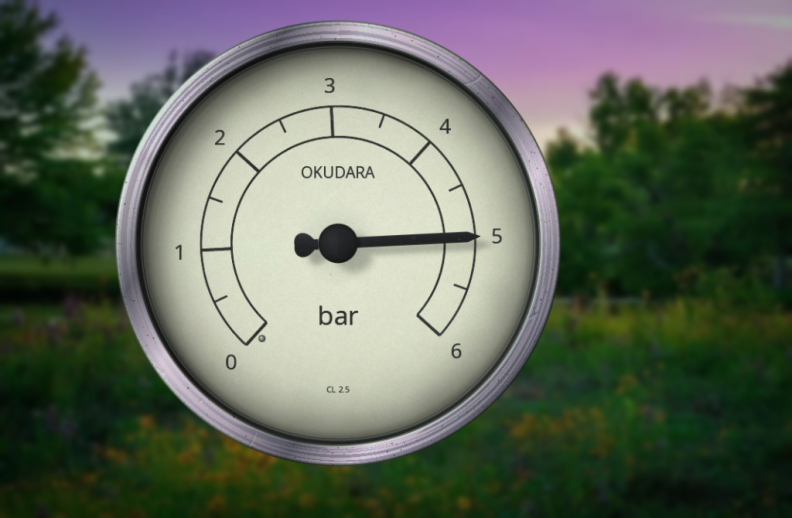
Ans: 5 (bar)
